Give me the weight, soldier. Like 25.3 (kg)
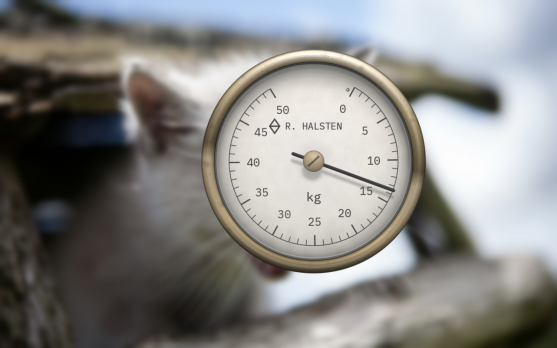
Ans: 13.5 (kg)
